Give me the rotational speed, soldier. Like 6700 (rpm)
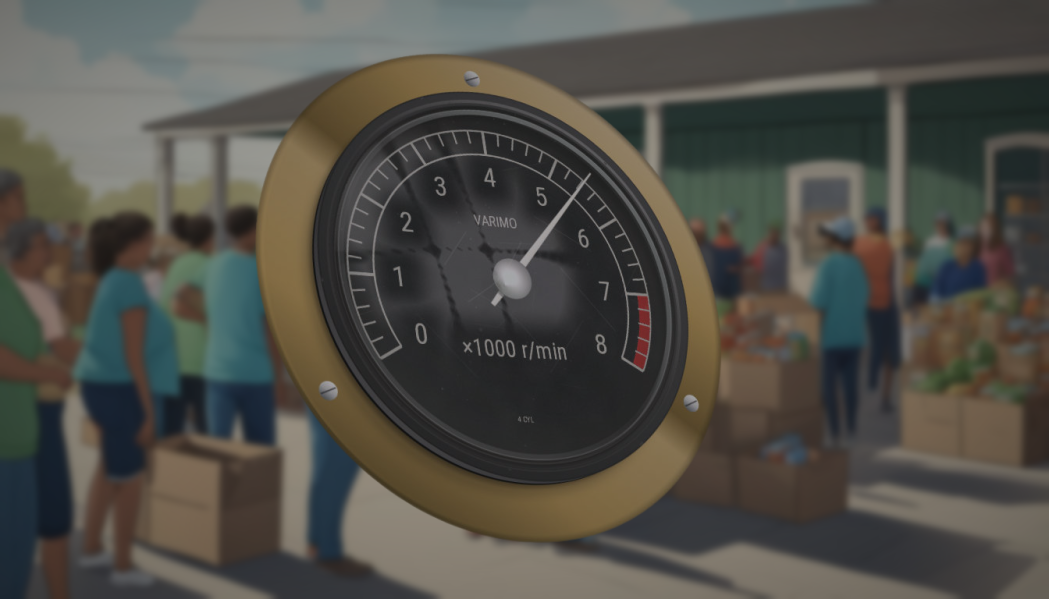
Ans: 5400 (rpm)
